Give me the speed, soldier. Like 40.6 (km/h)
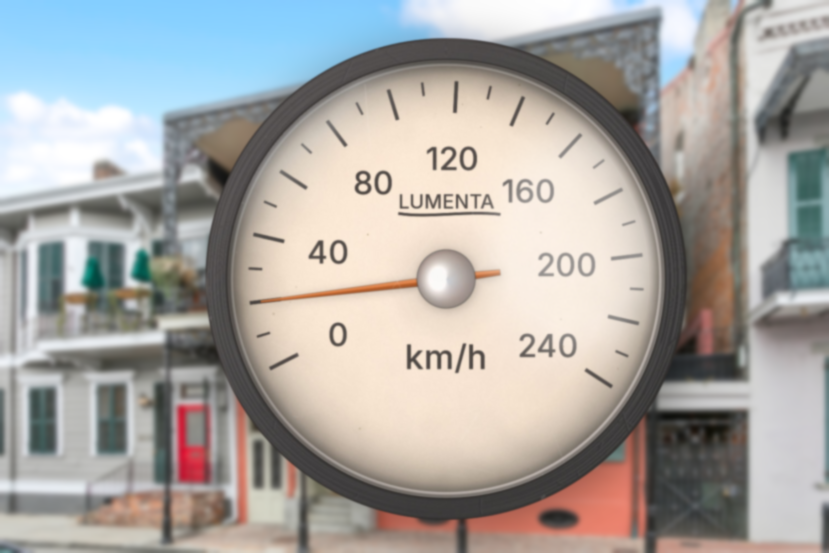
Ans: 20 (km/h)
